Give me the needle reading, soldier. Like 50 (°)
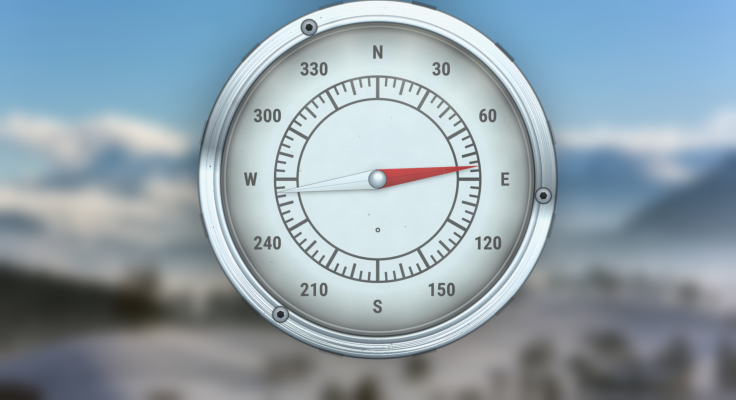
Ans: 82.5 (°)
